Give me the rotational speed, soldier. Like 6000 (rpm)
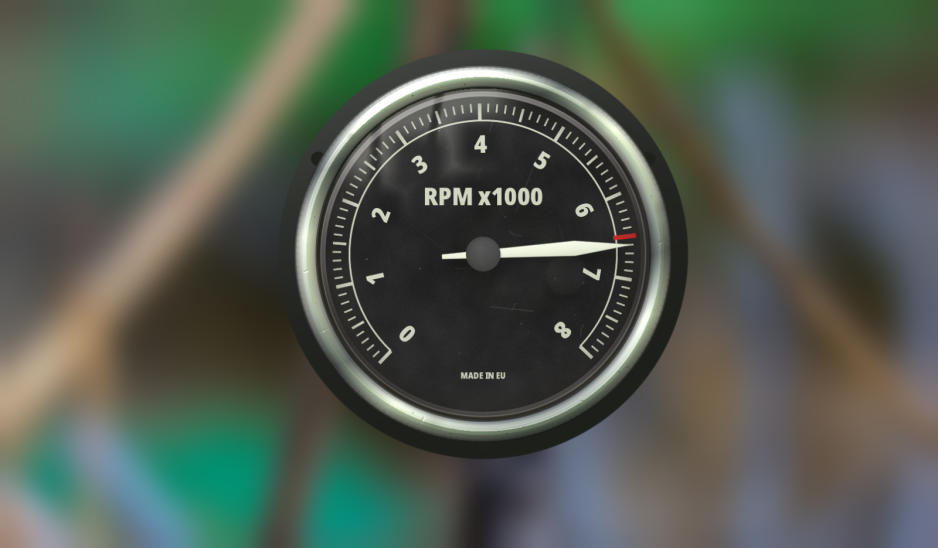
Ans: 6600 (rpm)
